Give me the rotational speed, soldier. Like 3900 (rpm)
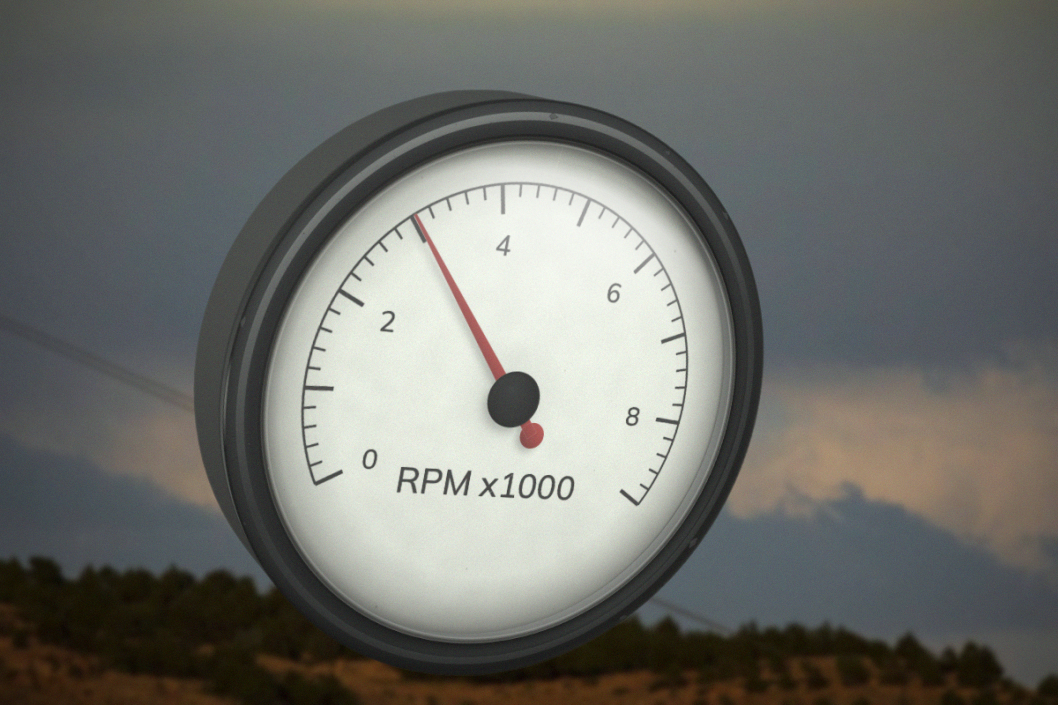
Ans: 3000 (rpm)
